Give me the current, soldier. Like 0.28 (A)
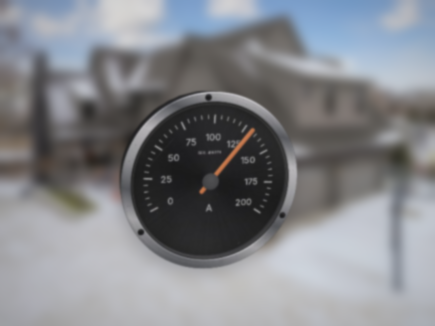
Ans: 130 (A)
